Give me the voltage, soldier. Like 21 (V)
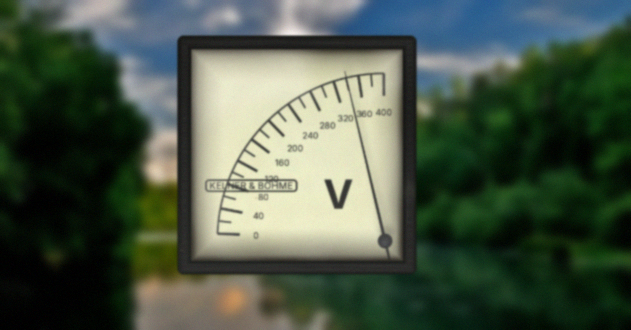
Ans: 340 (V)
